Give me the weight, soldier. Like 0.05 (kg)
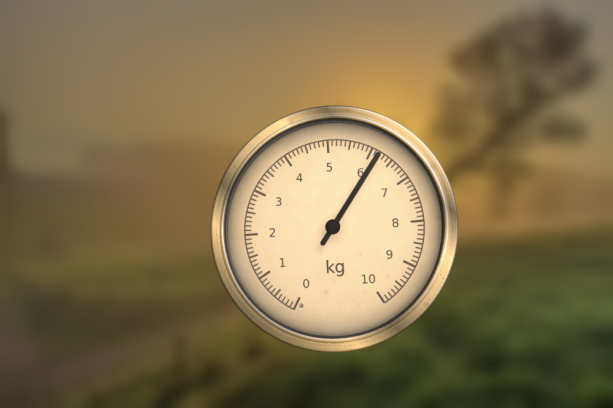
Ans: 6.2 (kg)
